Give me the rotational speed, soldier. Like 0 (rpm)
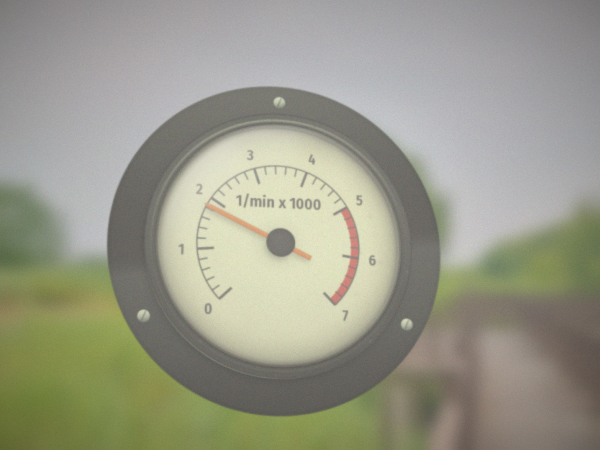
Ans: 1800 (rpm)
